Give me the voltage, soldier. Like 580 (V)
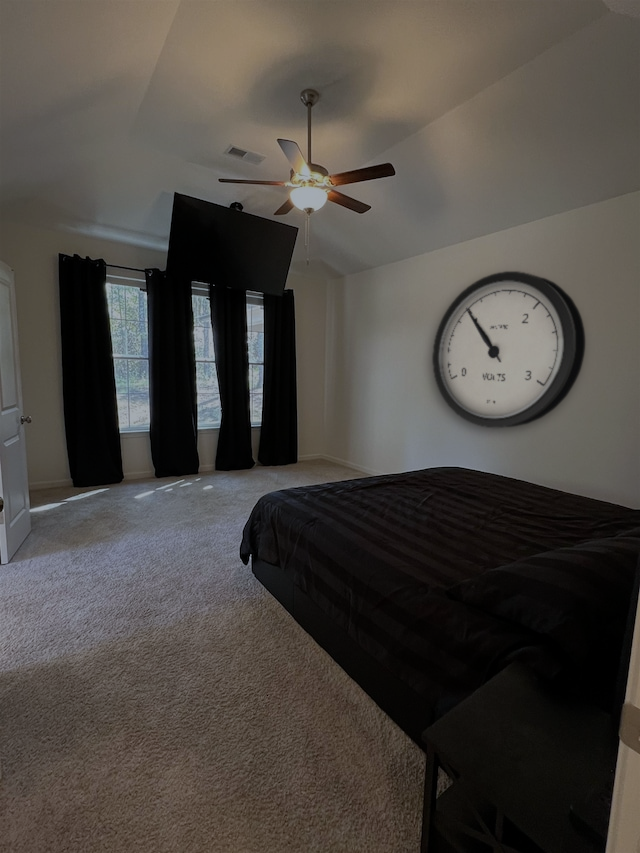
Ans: 1 (V)
